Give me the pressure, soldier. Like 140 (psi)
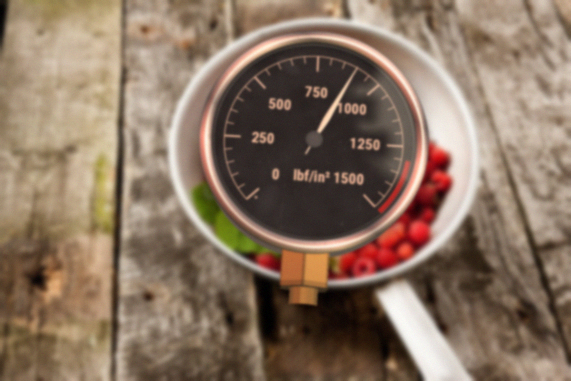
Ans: 900 (psi)
